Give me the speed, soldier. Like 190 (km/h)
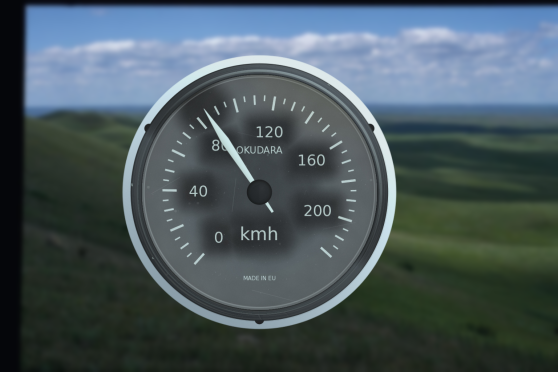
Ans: 85 (km/h)
